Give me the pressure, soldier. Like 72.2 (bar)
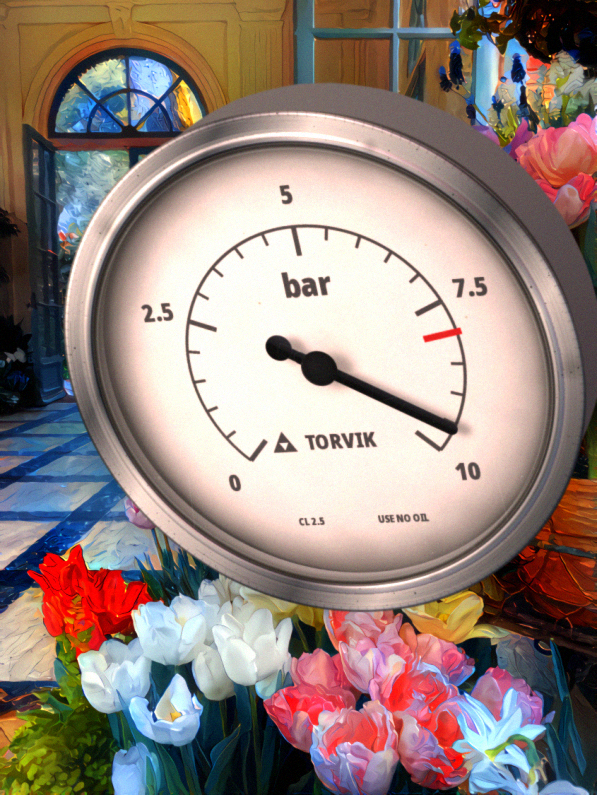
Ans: 9.5 (bar)
